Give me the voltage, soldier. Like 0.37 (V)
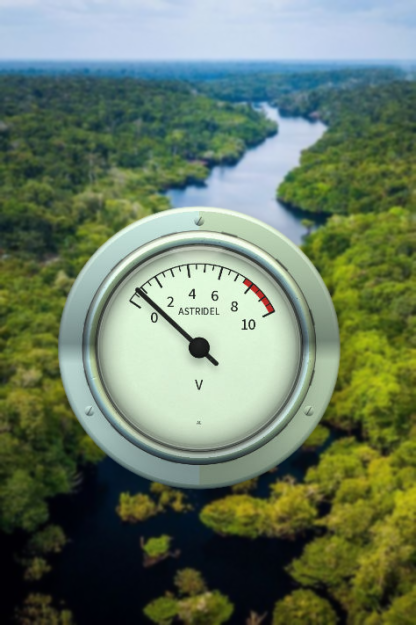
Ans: 0.75 (V)
